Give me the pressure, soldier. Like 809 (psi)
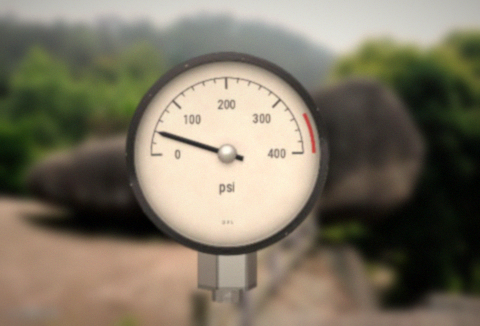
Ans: 40 (psi)
